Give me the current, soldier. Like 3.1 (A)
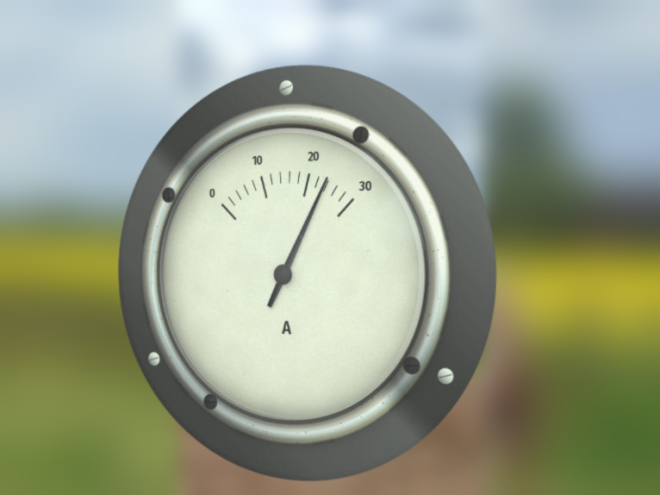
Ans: 24 (A)
